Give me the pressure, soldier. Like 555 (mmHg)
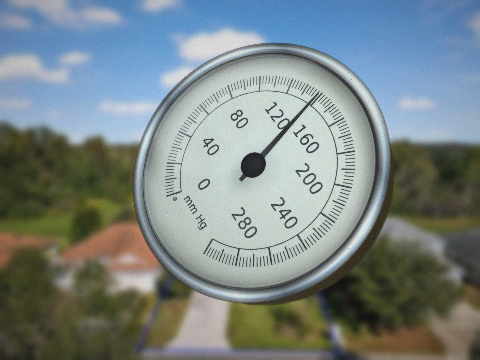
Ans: 140 (mmHg)
